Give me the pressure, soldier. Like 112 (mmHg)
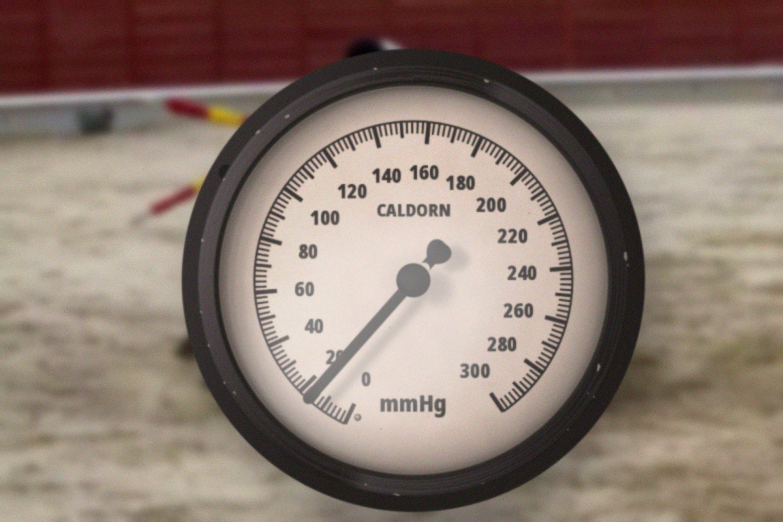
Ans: 16 (mmHg)
